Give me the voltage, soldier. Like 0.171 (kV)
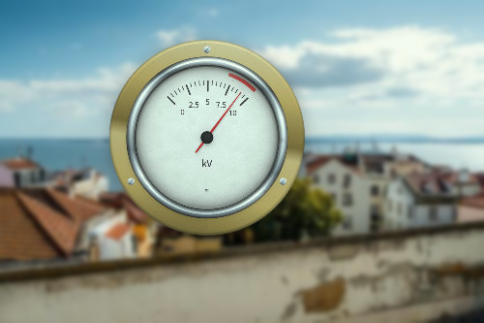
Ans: 9 (kV)
